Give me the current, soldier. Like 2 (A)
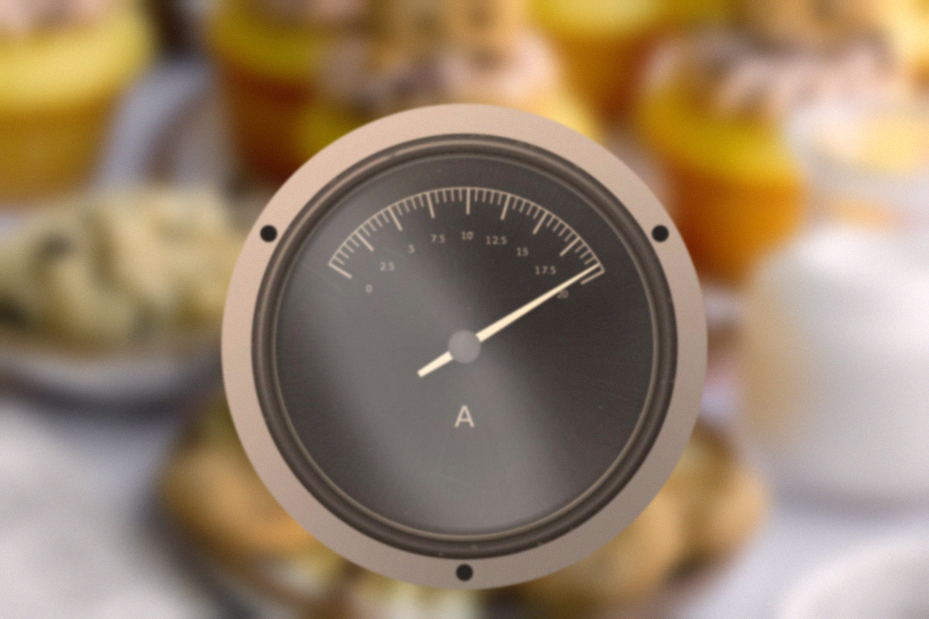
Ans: 19.5 (A)
